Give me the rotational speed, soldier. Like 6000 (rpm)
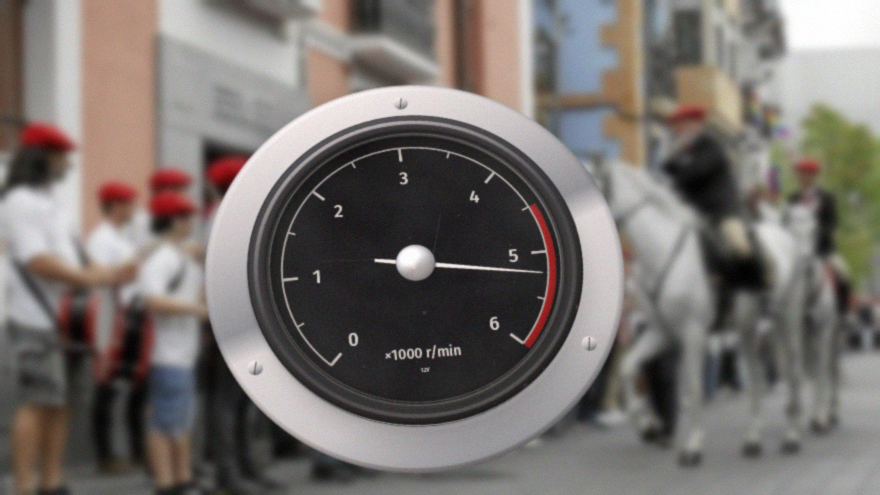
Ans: 5250 (rpm)
